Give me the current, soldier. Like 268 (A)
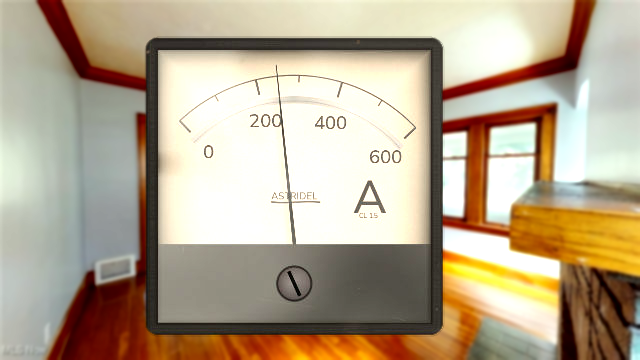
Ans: 250 (A)
